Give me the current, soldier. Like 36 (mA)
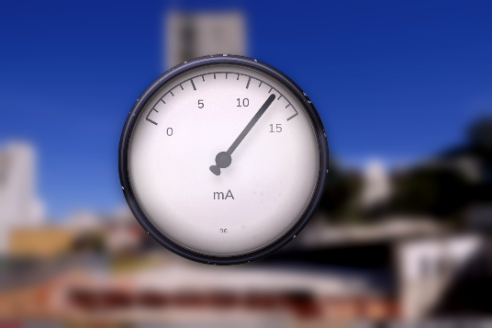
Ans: 12.5 (mA)
